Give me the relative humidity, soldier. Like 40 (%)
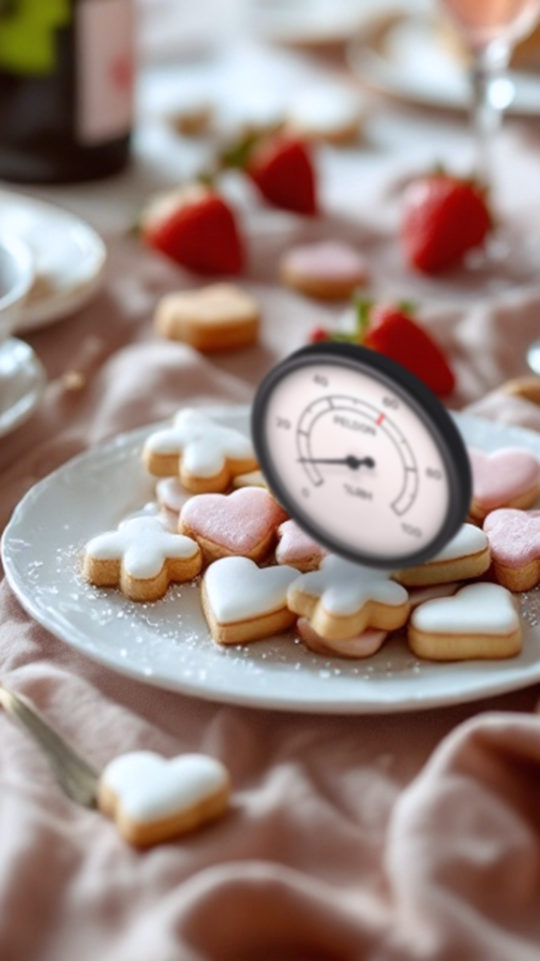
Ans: 10 (%)
